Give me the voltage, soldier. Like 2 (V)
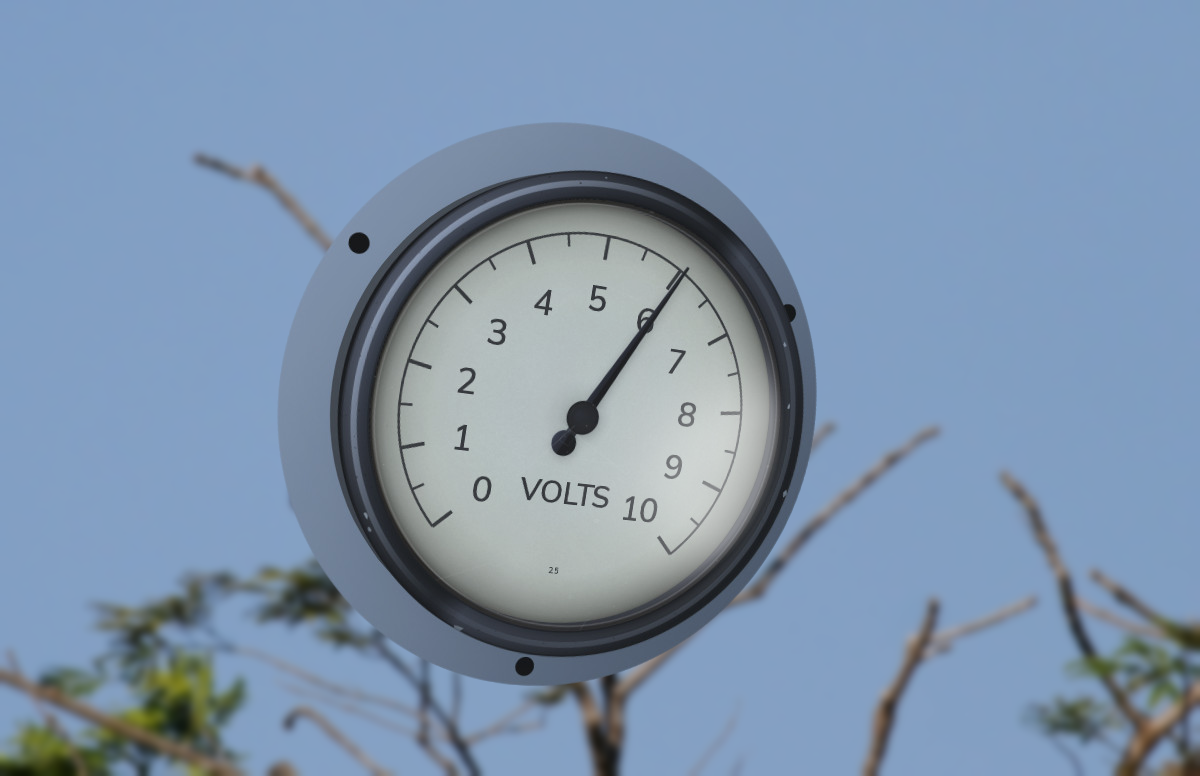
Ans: 6 (V)
